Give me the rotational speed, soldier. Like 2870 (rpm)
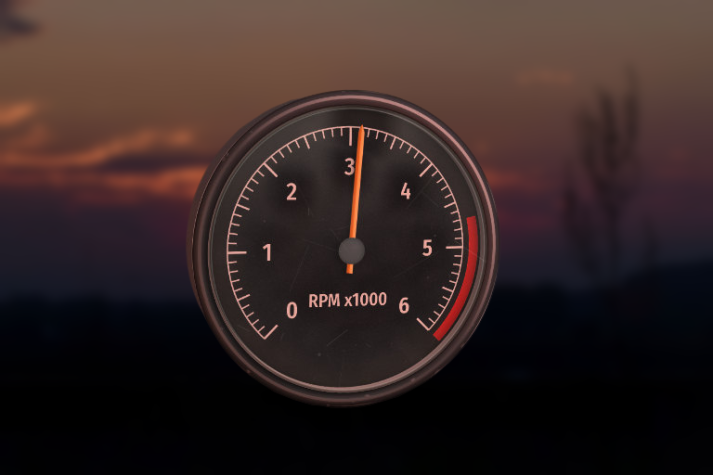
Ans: 3100 (rpm)
